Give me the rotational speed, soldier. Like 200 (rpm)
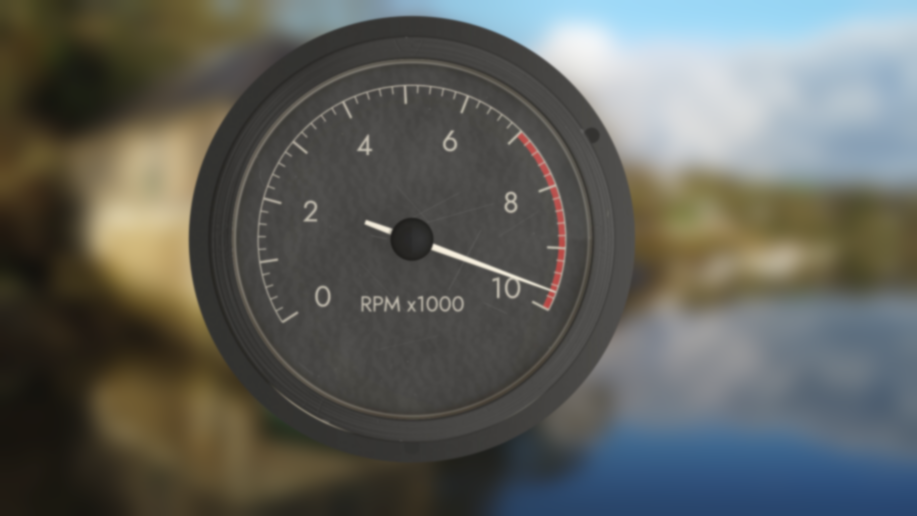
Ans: 9700 (rpm)
